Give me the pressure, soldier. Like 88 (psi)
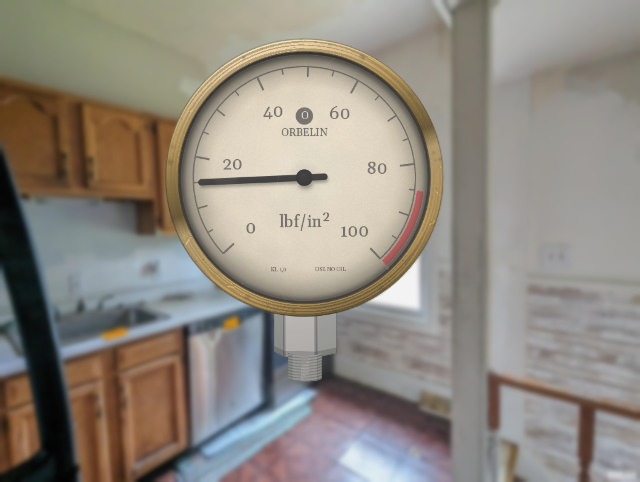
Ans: 15 (psi)
